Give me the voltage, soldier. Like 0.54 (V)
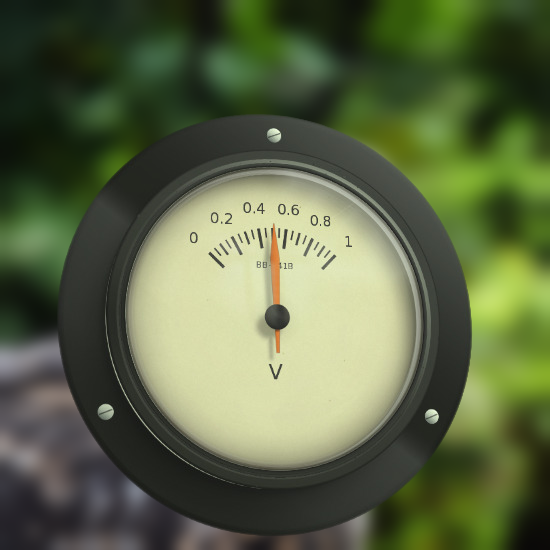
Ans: 0.5 (V)
